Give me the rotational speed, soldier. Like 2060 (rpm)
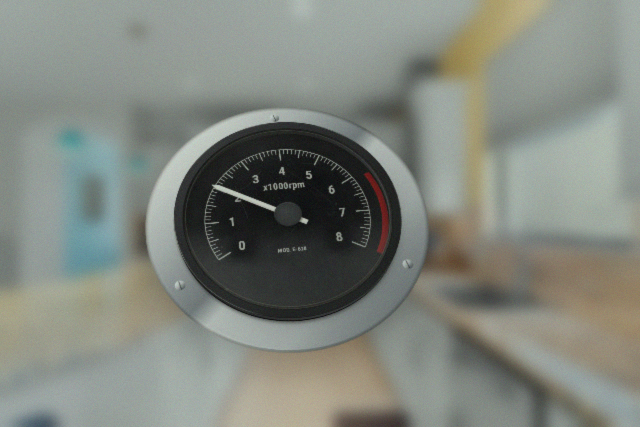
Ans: 2000 (rpm)
